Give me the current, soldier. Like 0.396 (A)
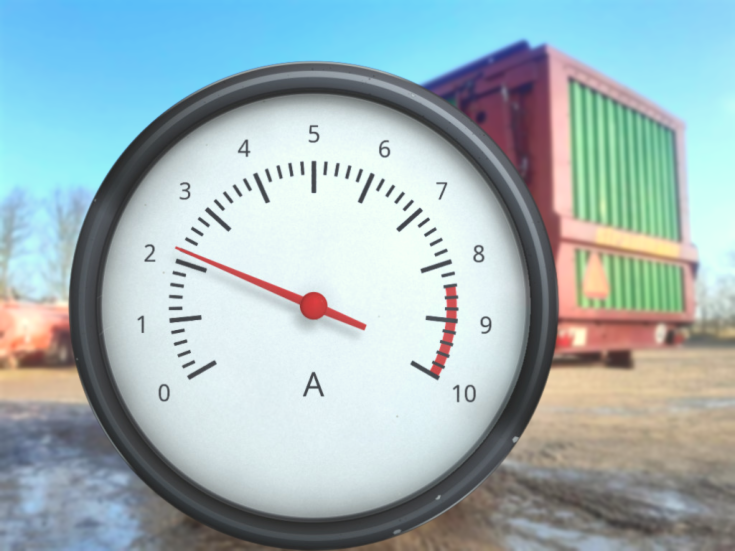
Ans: 2.2 (A)
